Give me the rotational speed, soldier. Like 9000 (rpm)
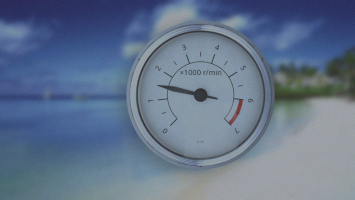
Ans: 1500 (rpm)
